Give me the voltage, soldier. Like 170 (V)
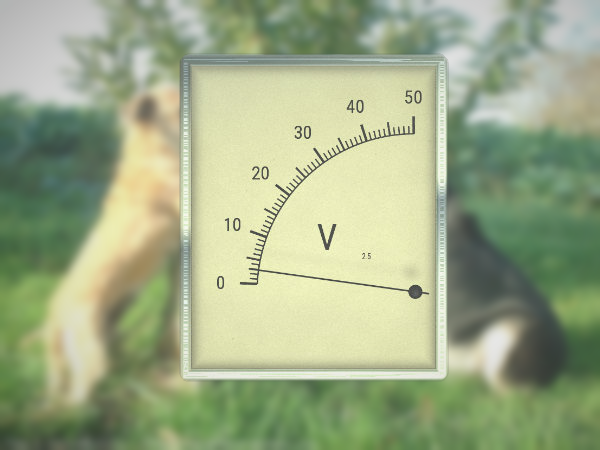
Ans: 3 (V)
